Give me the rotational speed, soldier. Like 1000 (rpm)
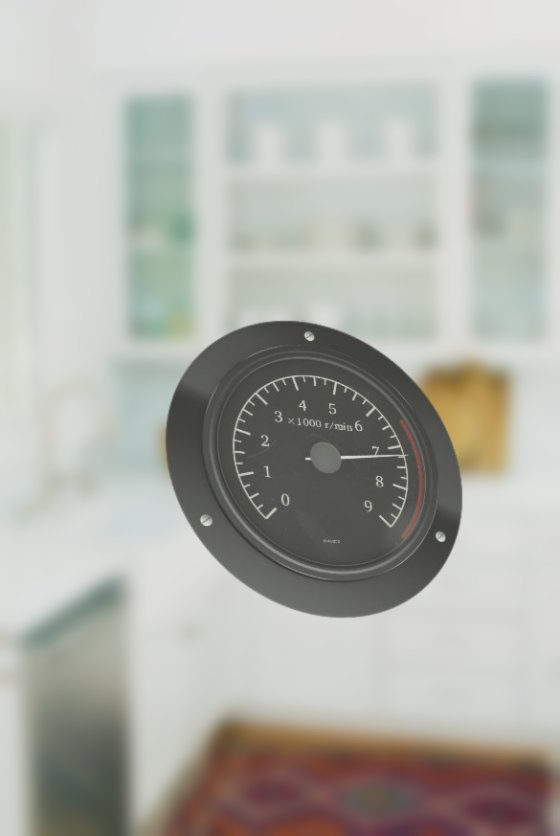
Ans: 7250 (rpm)
